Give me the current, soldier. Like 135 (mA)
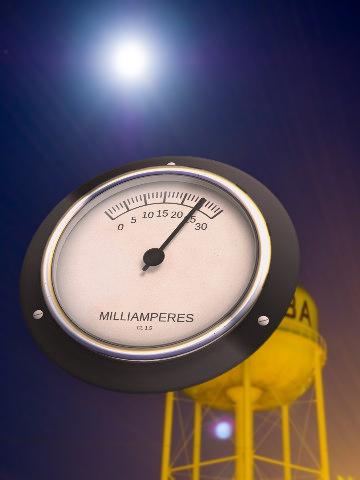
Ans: 25 (mA)
